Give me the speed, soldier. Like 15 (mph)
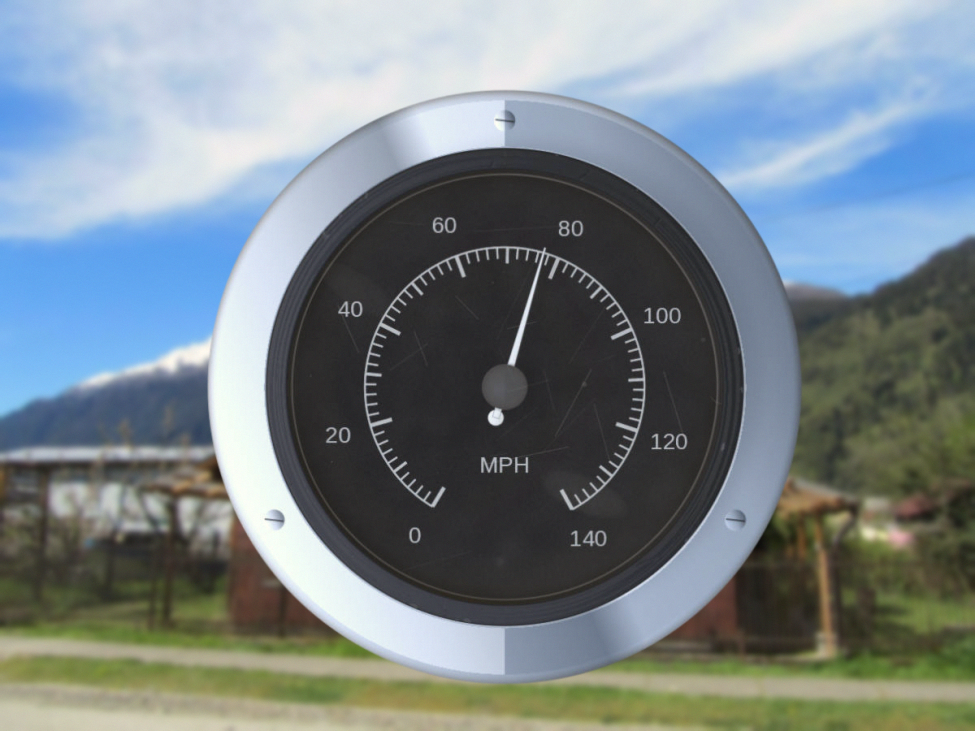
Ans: 77 (mph)
